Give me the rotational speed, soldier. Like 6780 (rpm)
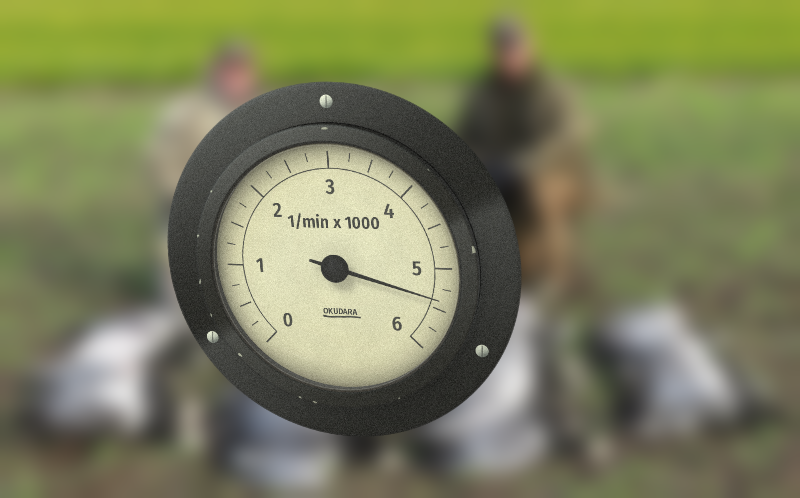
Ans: 5375 (rpm)
